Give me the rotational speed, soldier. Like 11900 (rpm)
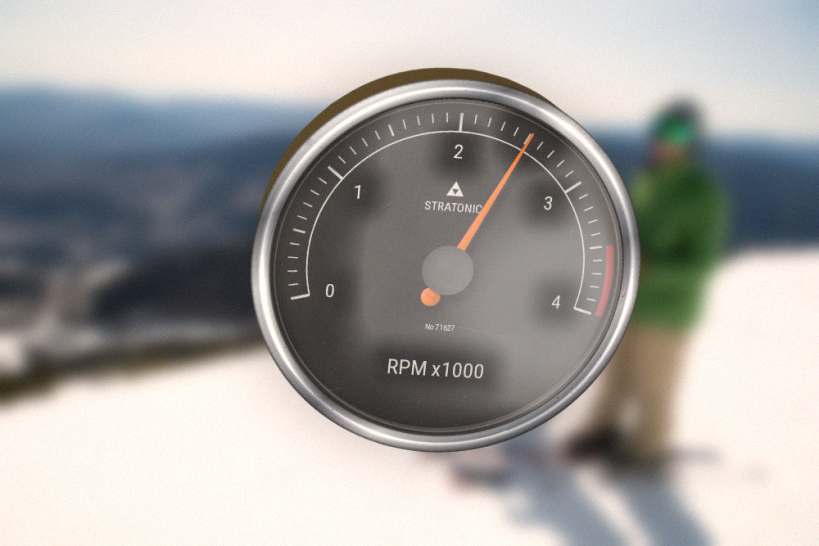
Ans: 2500 (rpm)
